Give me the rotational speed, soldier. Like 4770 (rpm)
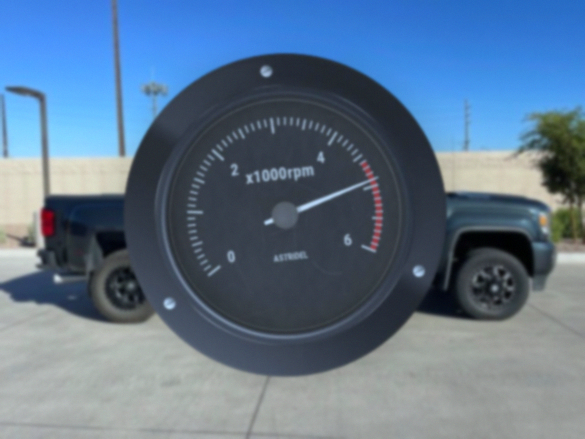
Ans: 4900 (rpm)
